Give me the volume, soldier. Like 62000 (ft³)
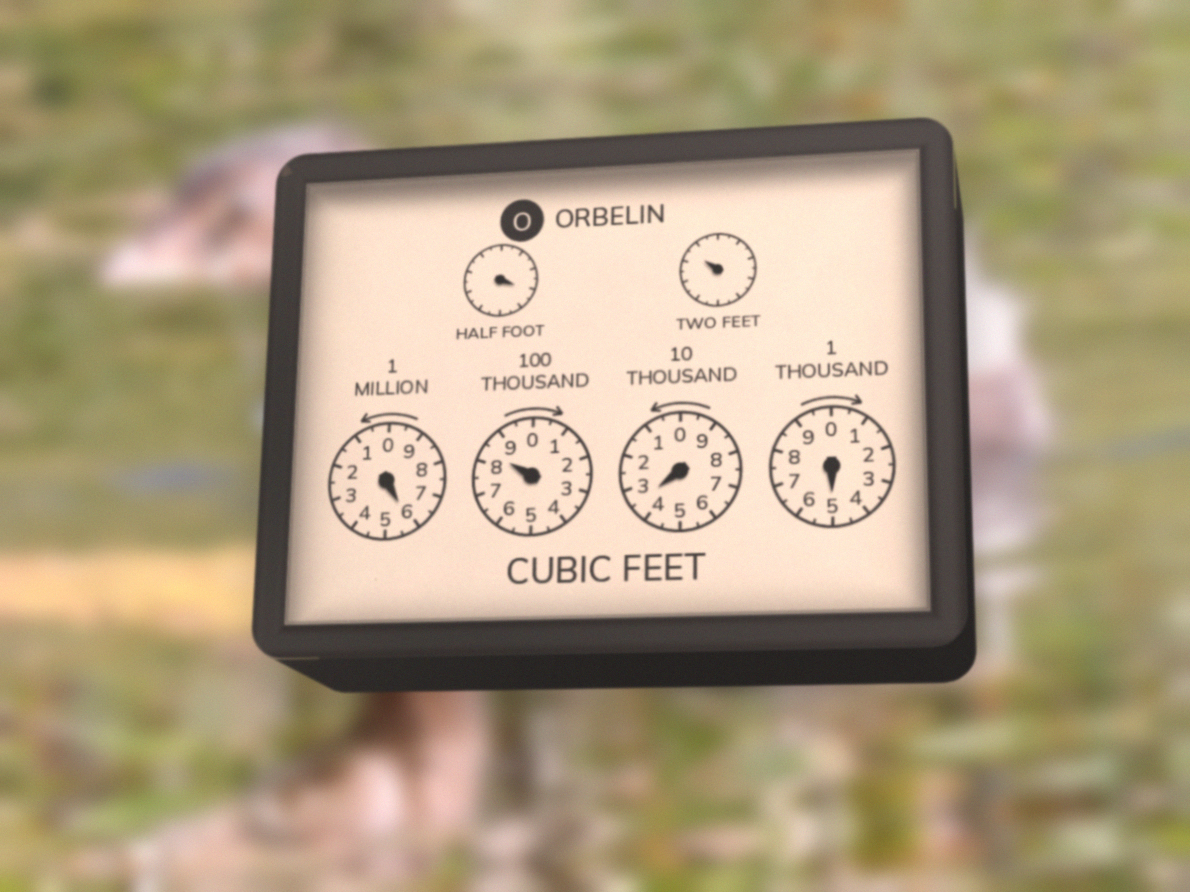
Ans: 583500 (ft³)
